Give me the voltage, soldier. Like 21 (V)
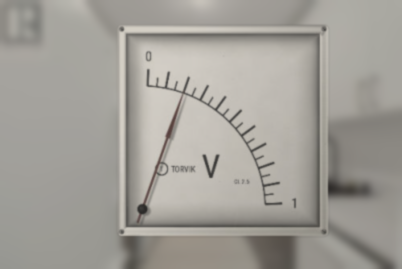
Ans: 0.2 (V)
